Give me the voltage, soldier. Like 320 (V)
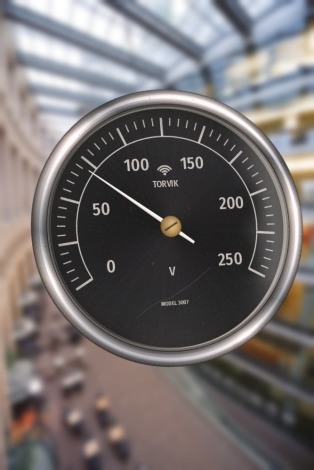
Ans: 70 (V)
